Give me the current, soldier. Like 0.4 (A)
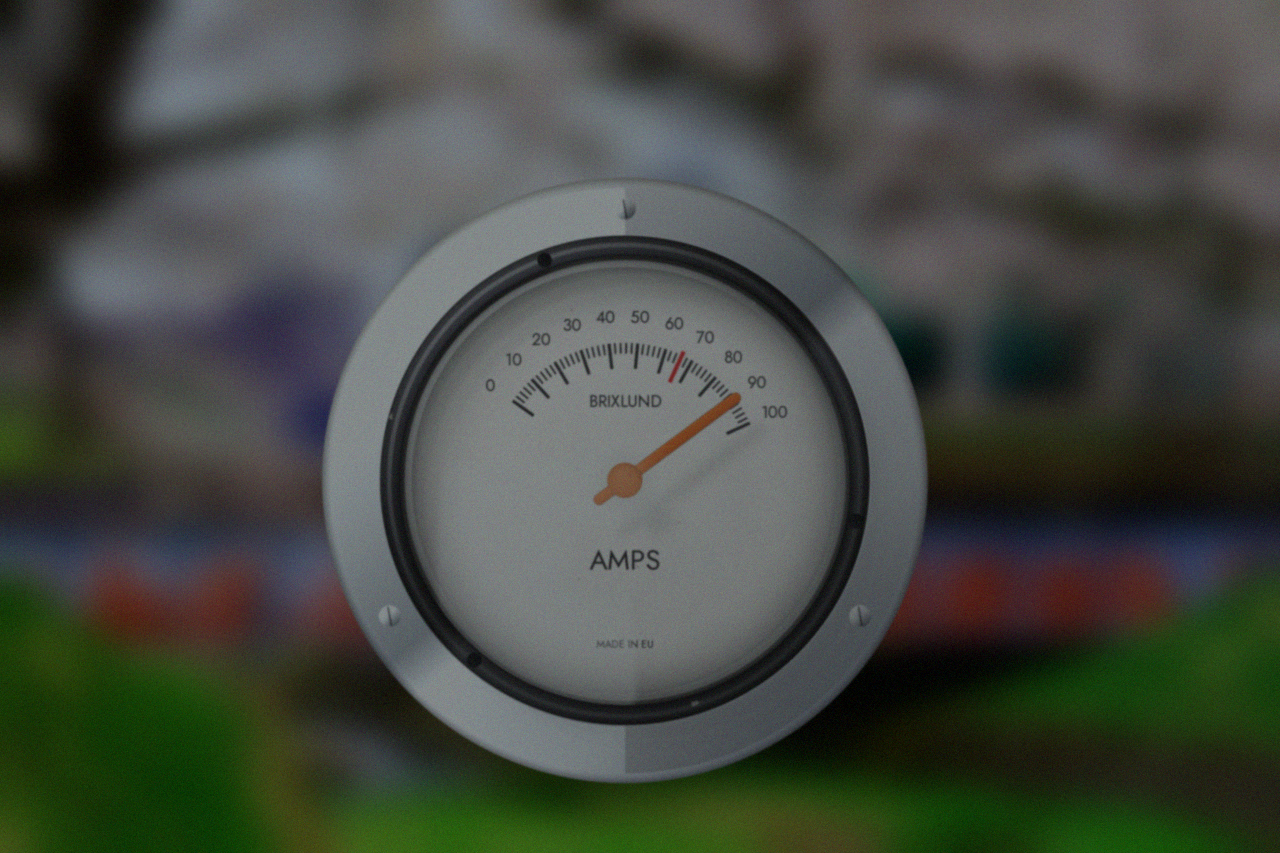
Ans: 90 (A)
